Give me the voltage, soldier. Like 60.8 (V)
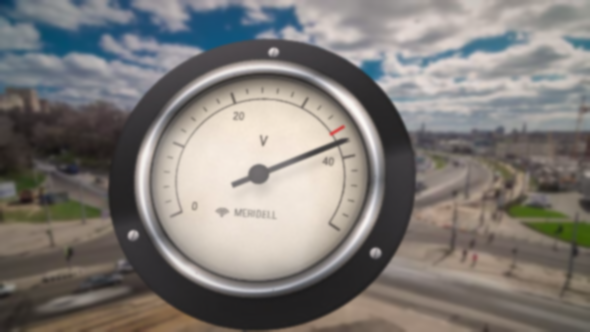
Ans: 38 (V)
